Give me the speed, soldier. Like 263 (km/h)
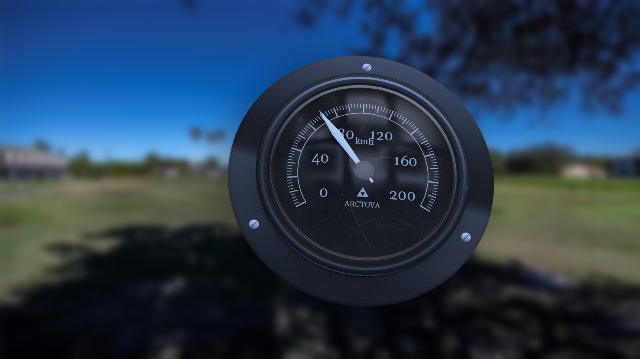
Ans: 70 (km/h)
